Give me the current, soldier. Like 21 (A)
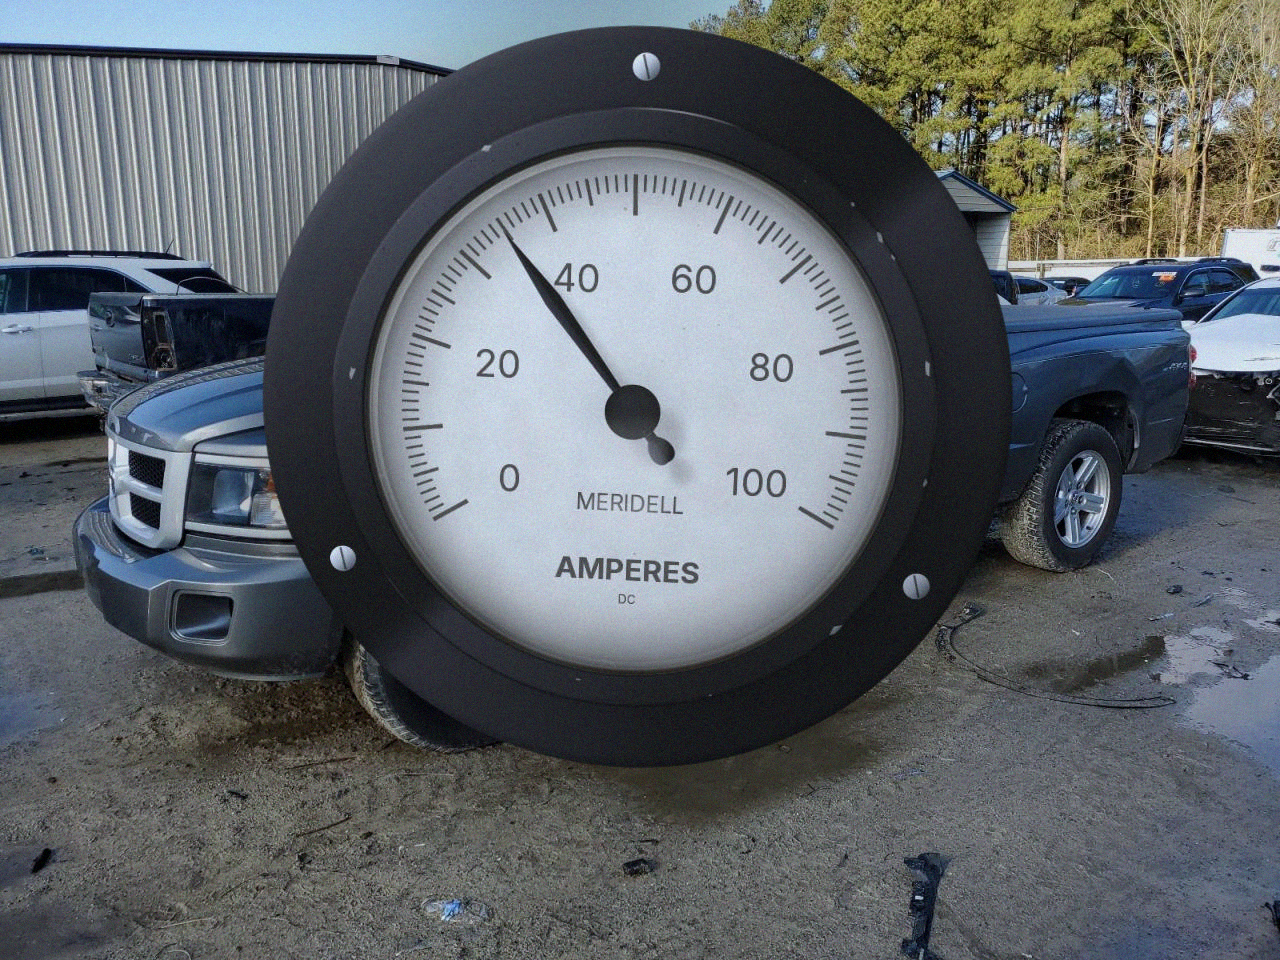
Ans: 35 (A)
